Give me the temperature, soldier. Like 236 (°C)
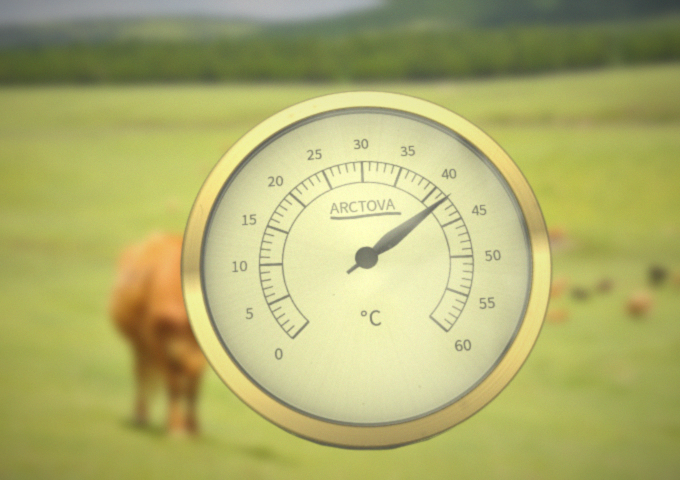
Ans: 42 (°C)
